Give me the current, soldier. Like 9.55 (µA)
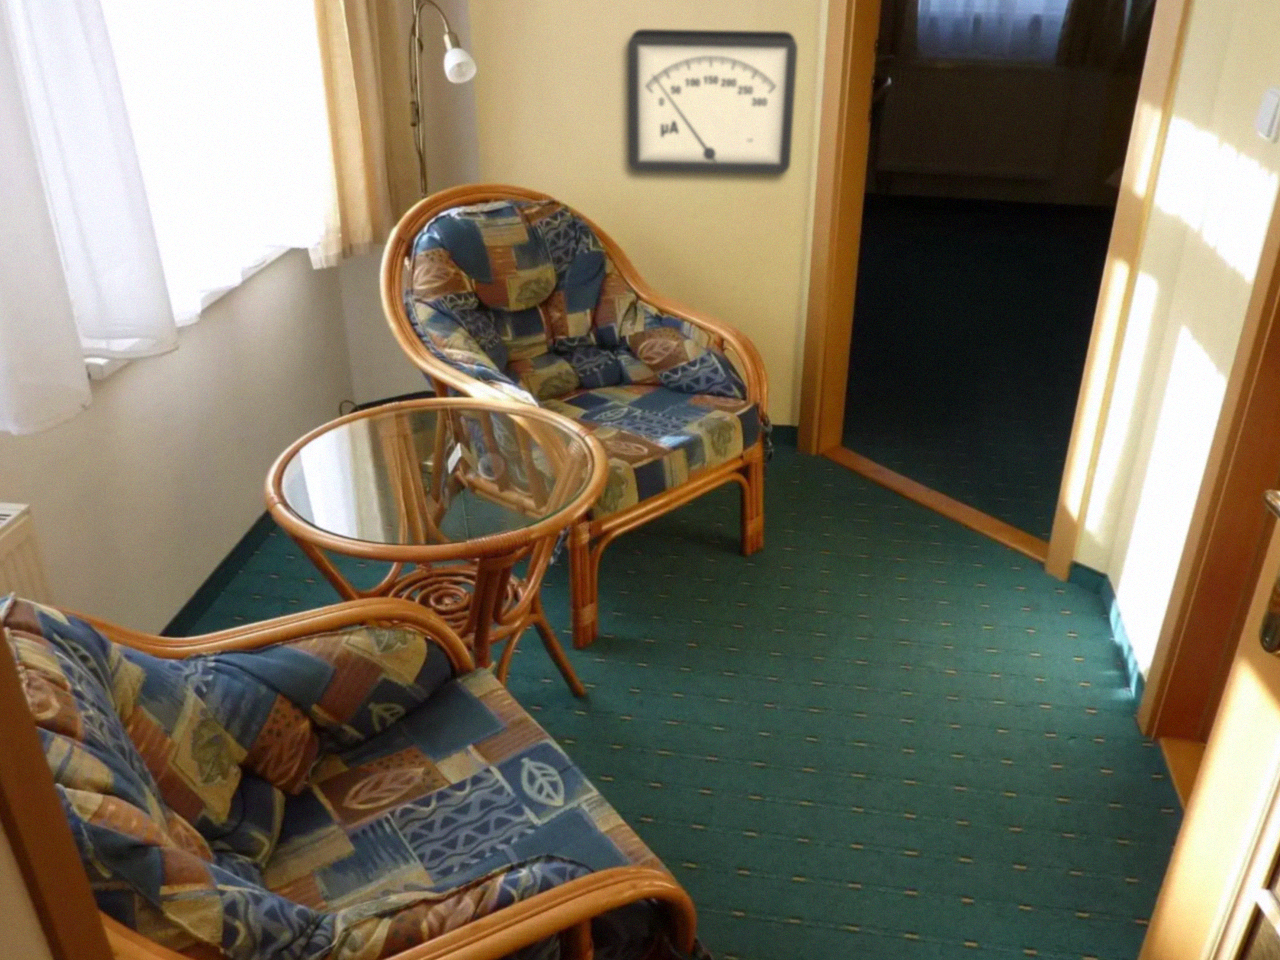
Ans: 25 (µA)
